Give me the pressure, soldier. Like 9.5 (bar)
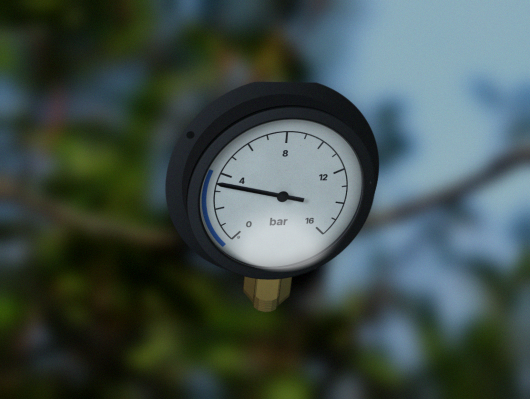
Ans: 3.5 (bar)
